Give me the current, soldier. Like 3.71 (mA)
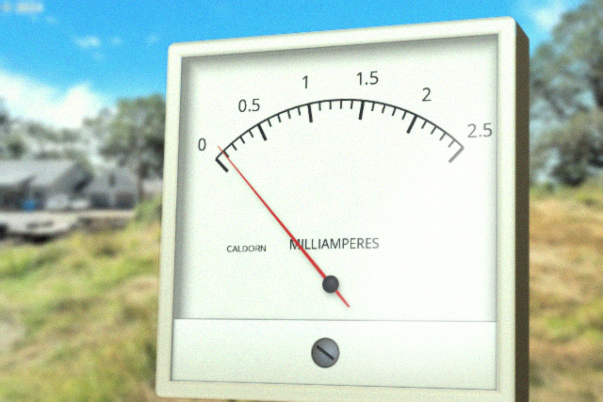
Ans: 0.1 (mA)
